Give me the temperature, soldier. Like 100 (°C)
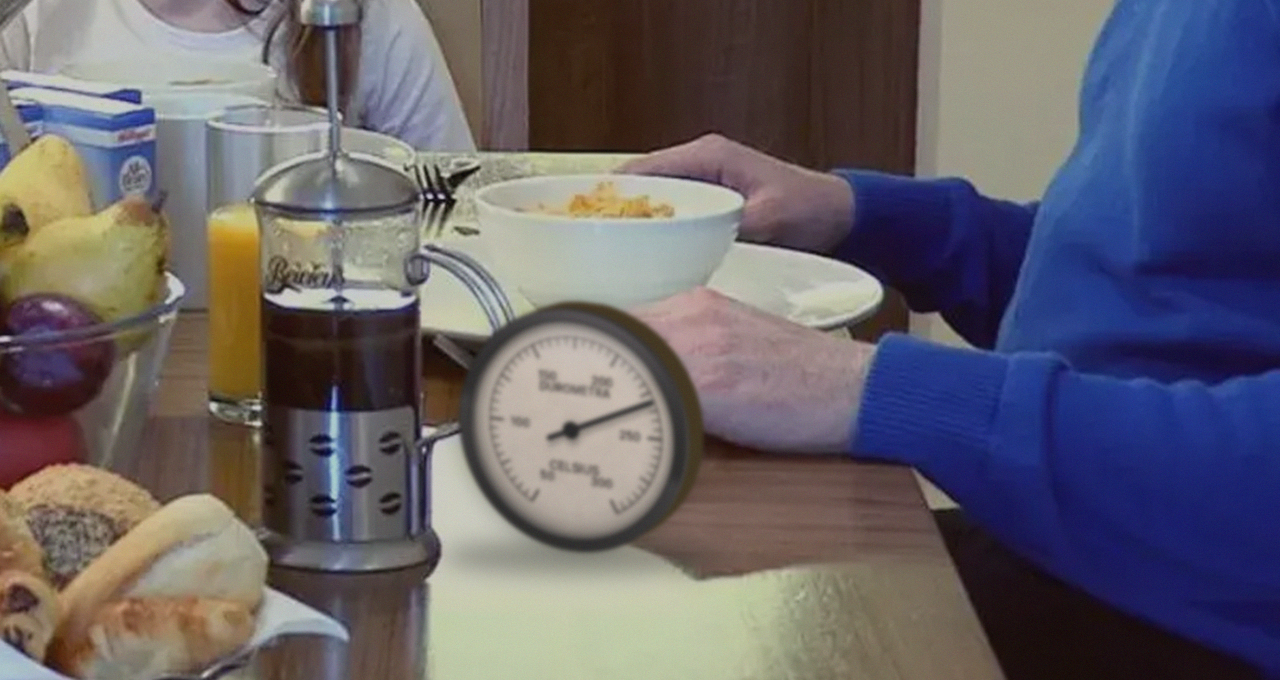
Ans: 230 (°C)
